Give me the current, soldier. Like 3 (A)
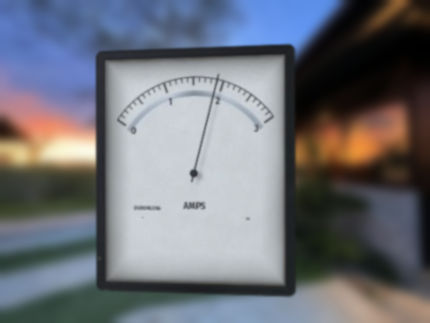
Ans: 1.9 (A)
